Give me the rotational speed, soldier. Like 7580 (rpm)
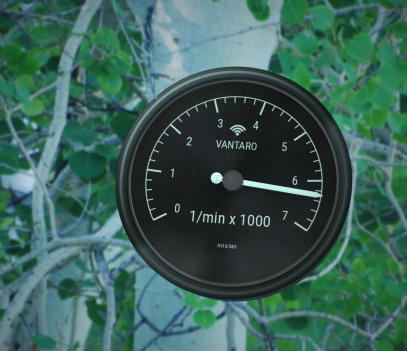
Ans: 6300 (rpm)
